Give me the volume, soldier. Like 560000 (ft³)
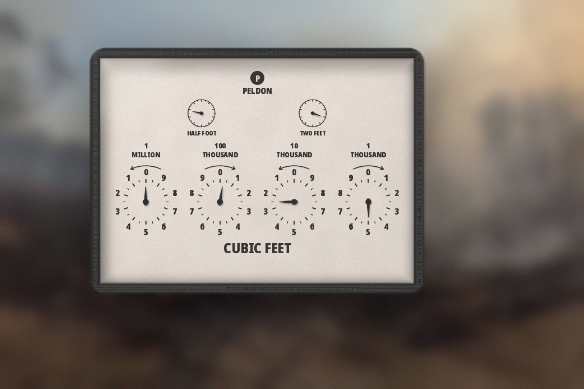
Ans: 2500 (ft³)
